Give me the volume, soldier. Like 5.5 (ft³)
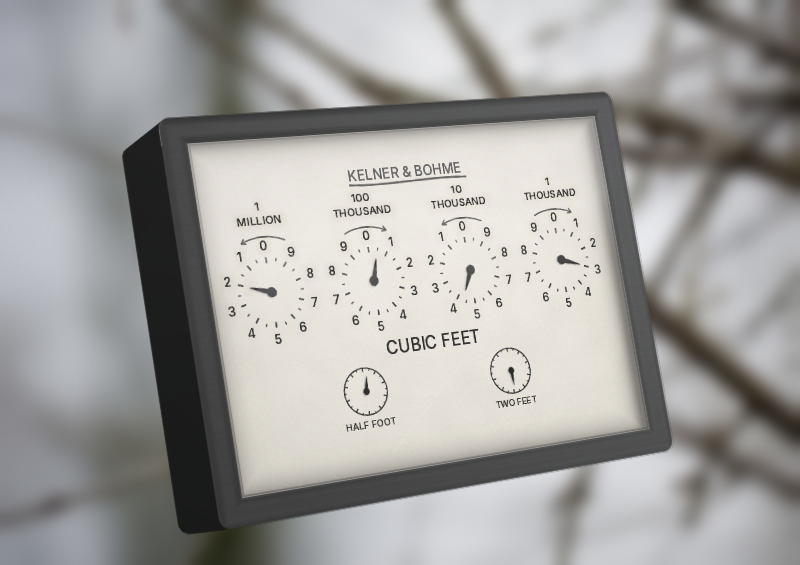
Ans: 204300 (ft³)
